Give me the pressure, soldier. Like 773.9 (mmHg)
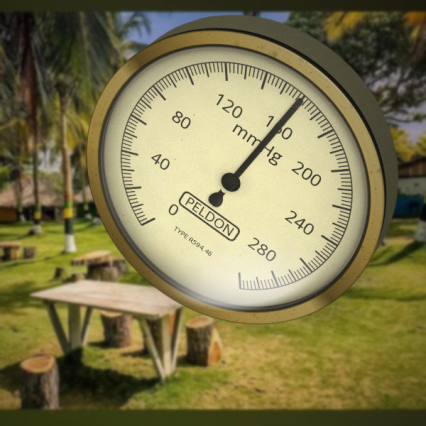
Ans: 160 (mmHg)
